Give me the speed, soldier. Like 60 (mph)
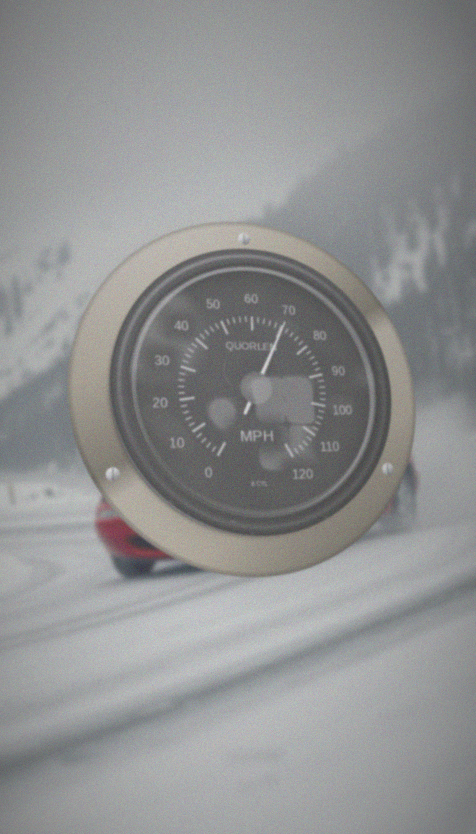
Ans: 70 (mph)
